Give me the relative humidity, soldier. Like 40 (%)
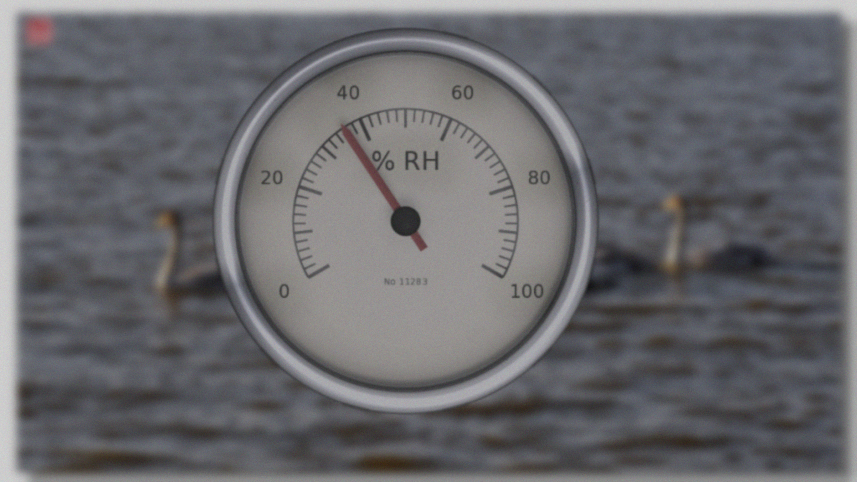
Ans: 36 (%)
